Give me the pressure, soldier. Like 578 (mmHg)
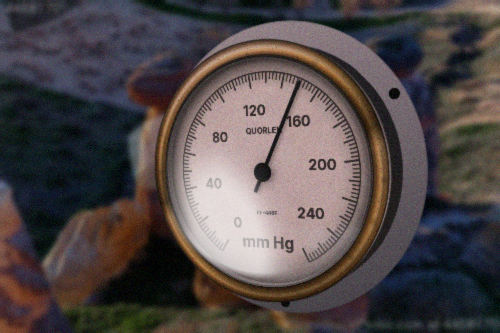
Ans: 150 (mmHg)
